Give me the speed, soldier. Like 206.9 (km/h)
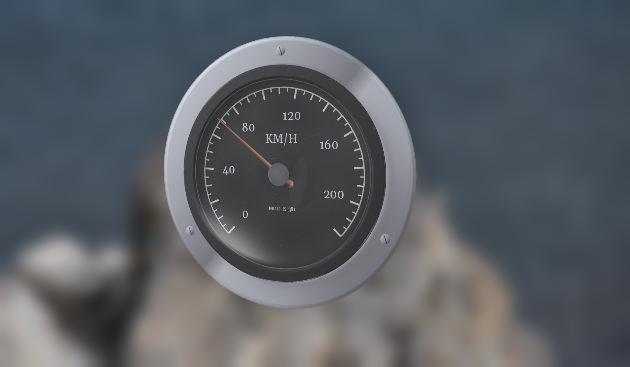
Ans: 70 (km/h)
